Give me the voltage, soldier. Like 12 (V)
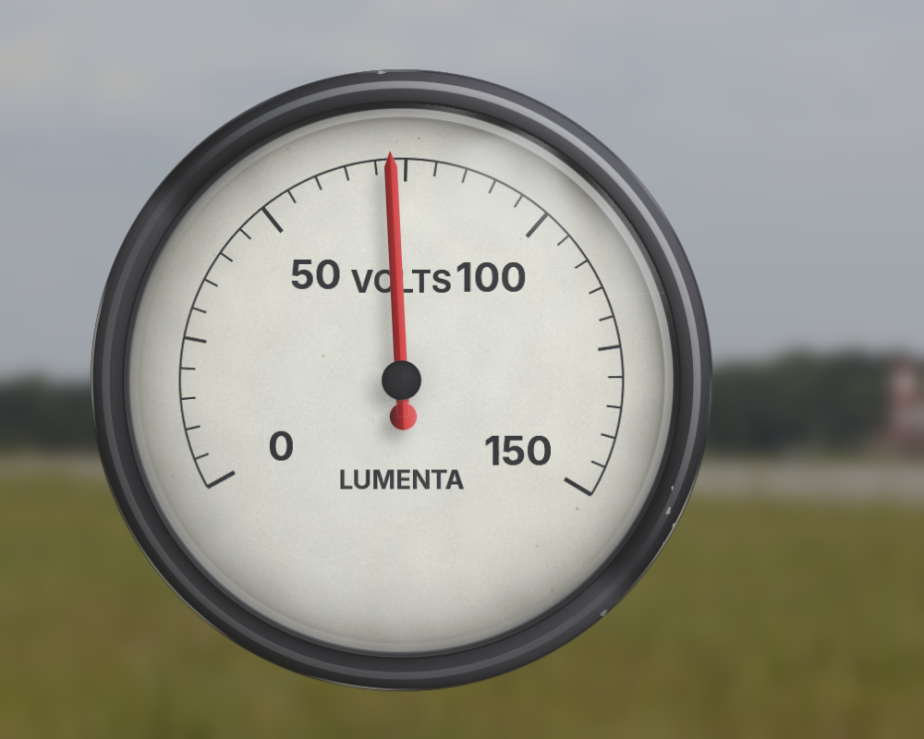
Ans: 72.5 (V)
